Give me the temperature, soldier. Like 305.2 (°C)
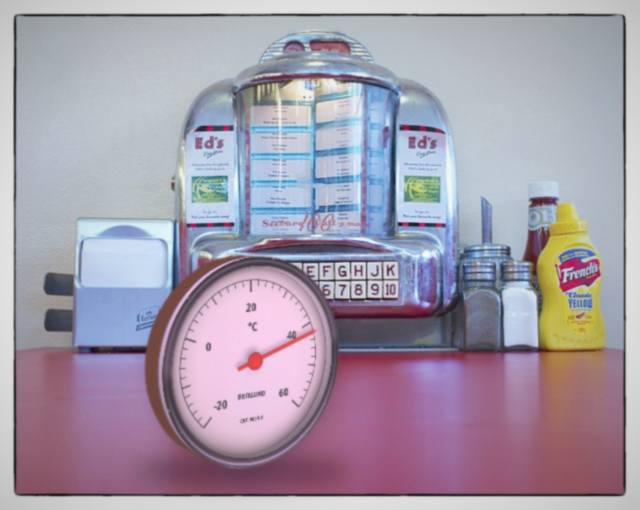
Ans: 42 (°C)
